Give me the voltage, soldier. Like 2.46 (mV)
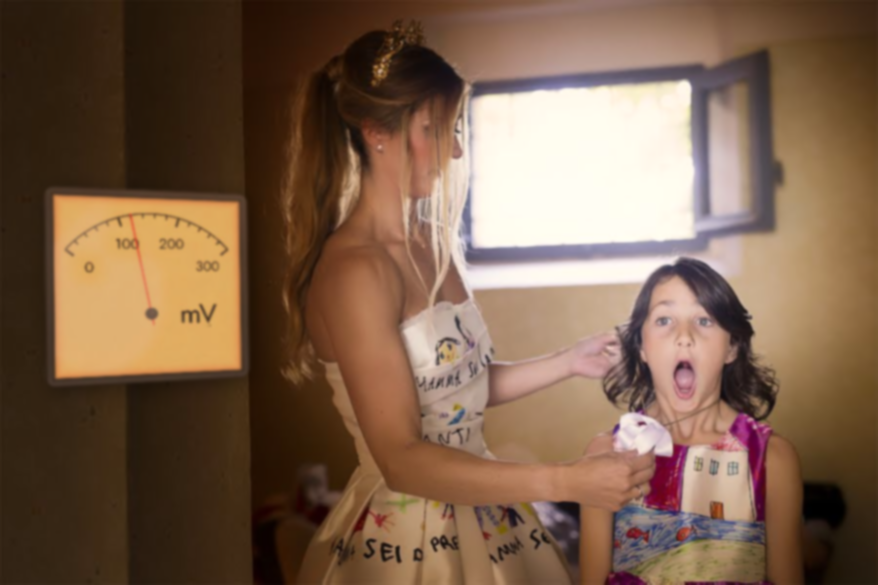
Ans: 120 (mV)
